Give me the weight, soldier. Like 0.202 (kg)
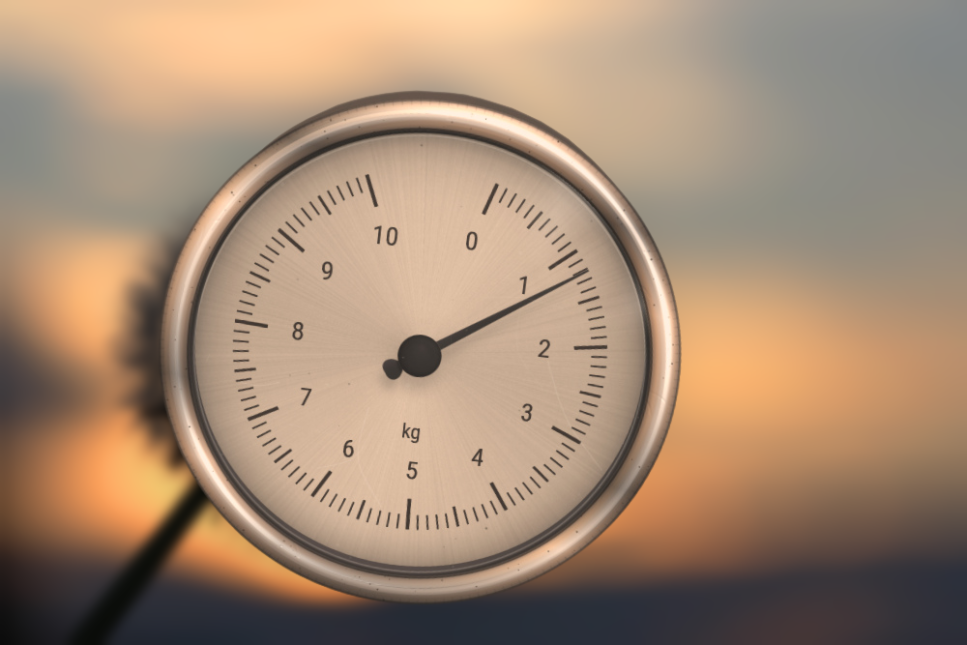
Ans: 1.2 (kg)
